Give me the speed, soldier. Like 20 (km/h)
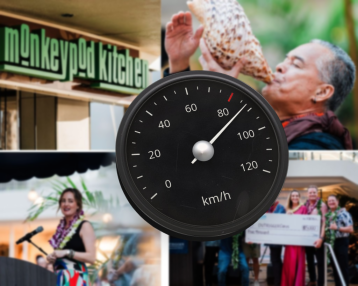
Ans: 87.5 (km/h)
